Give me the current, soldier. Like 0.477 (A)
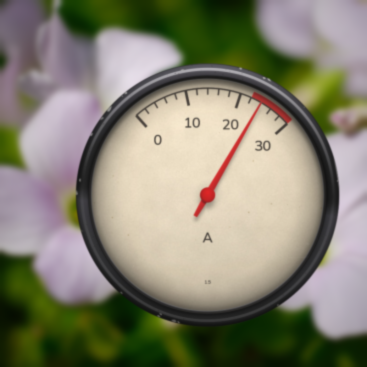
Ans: 24 (A)
